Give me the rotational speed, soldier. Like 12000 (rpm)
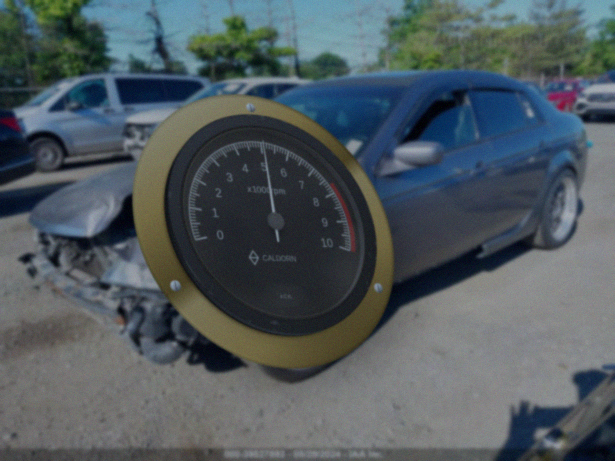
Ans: 5000 (rpm)
